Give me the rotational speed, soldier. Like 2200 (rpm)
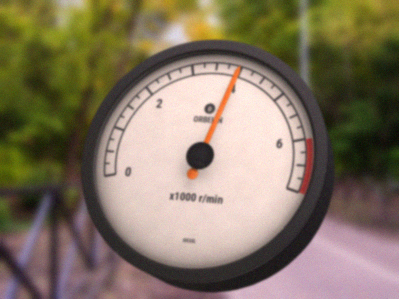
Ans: 4000 (rpm)
